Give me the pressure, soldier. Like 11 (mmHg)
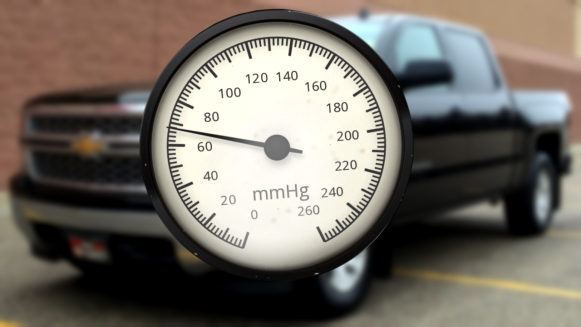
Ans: 68 (mmHg)
